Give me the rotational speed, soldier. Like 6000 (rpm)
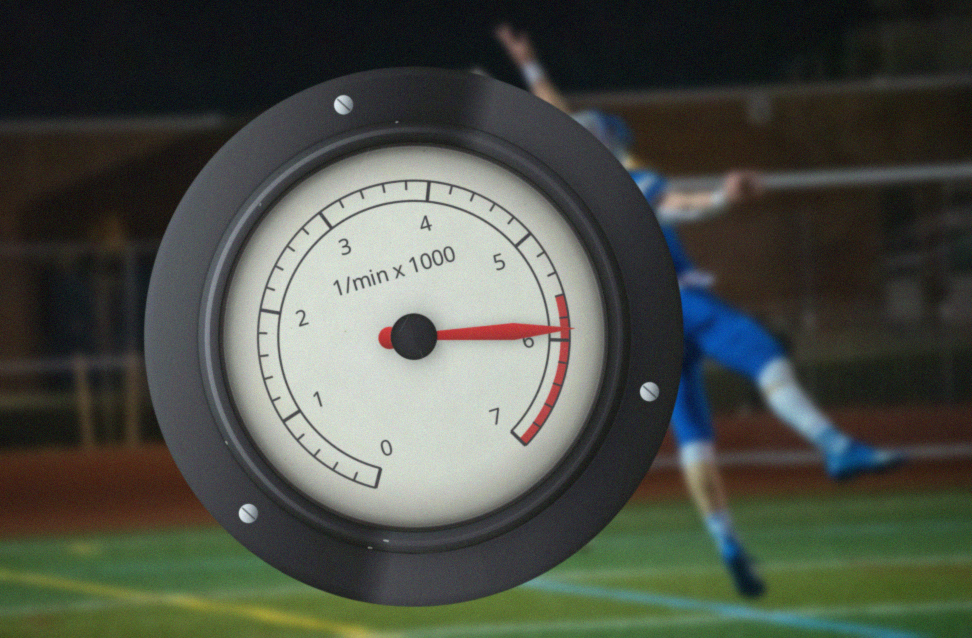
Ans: 5900 (rpm)
